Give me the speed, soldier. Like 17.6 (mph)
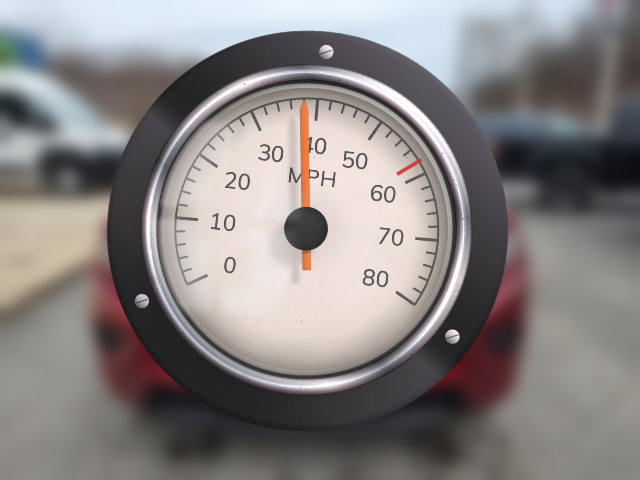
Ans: 38 (mph)
